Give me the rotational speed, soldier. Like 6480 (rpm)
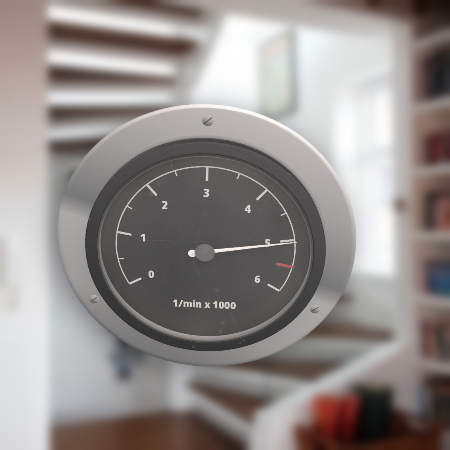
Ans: 5000 (rpm)
